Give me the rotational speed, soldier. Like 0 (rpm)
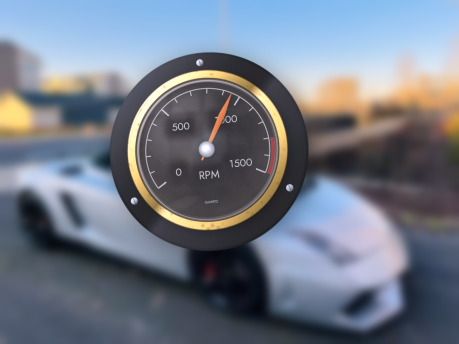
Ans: 950 (rpm)
